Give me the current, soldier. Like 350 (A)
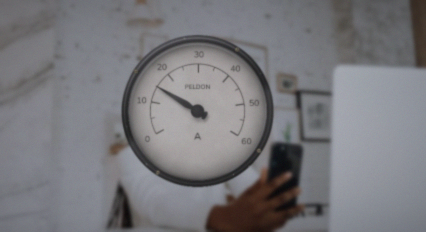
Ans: 15 (A)
